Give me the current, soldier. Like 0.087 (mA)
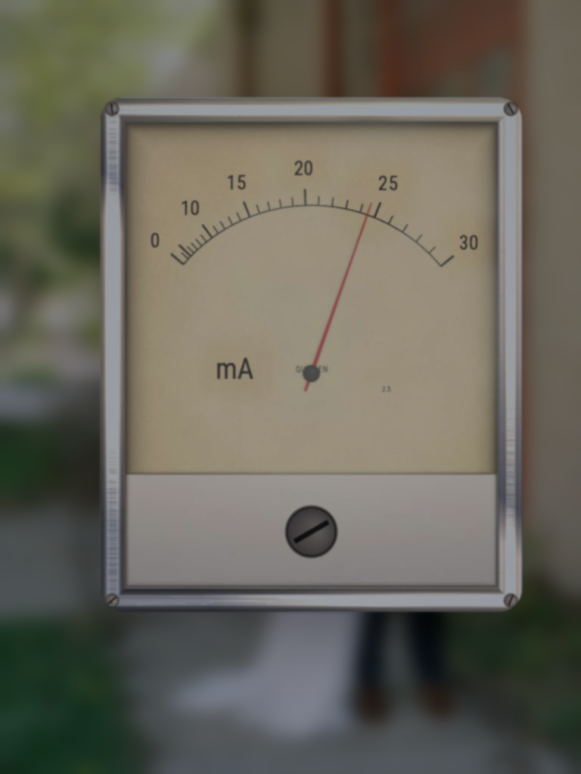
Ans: 24.5 (mA)
